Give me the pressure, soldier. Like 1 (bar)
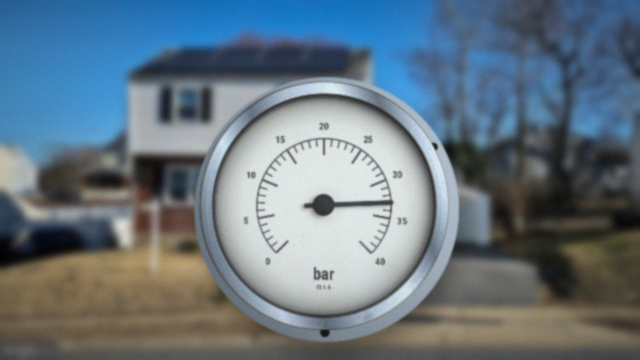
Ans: 33 (bar)
